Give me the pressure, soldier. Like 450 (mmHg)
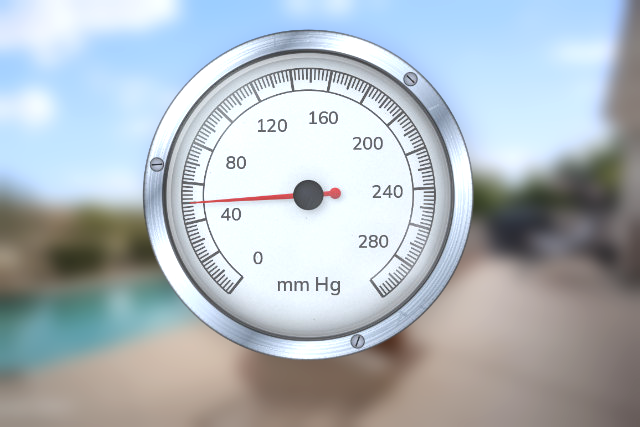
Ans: 50 (mmHg)
